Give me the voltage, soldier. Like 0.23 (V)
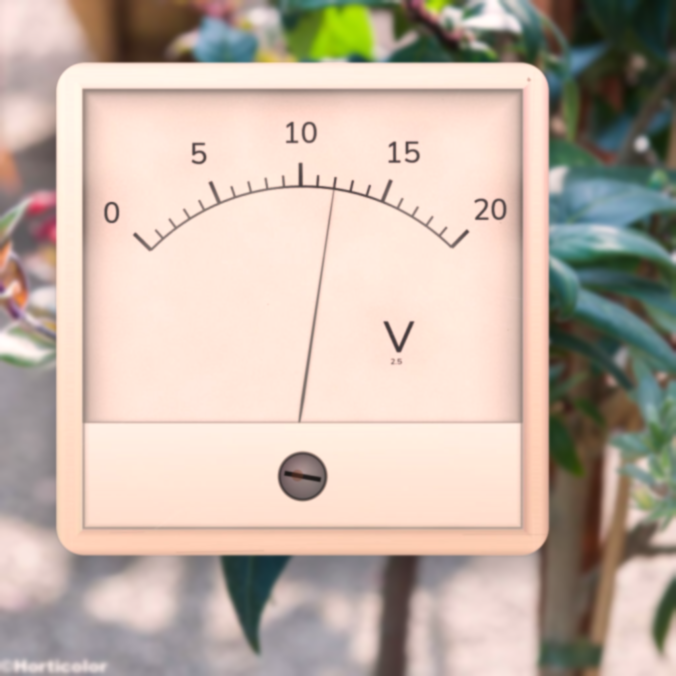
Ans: 12 (V)
